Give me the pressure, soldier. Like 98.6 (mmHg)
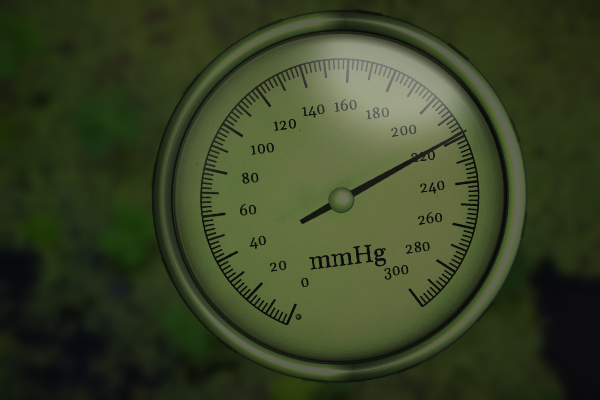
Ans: 218 (mmHg)
